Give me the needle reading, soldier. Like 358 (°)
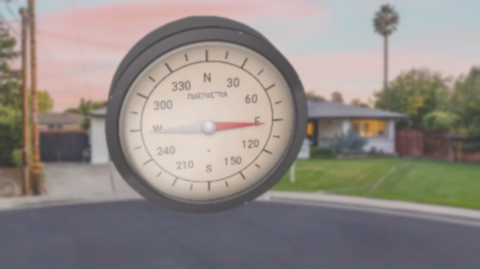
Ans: 90 (°)
